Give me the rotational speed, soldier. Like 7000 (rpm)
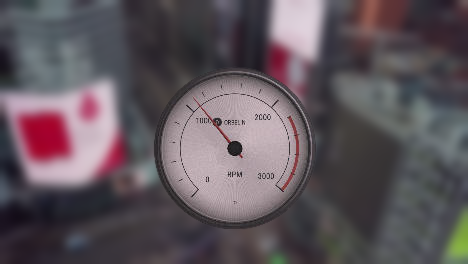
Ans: 1100 (rpm)
